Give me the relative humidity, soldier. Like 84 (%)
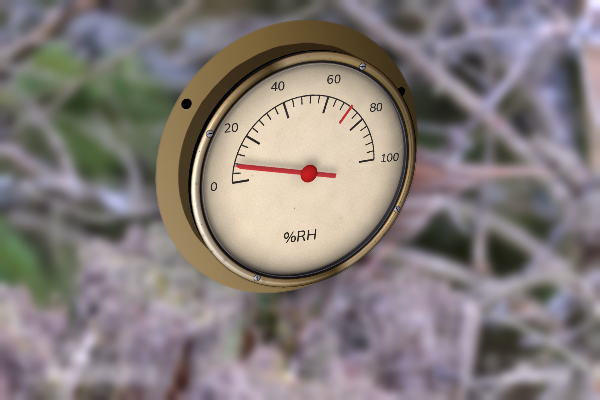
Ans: 8 (%)
